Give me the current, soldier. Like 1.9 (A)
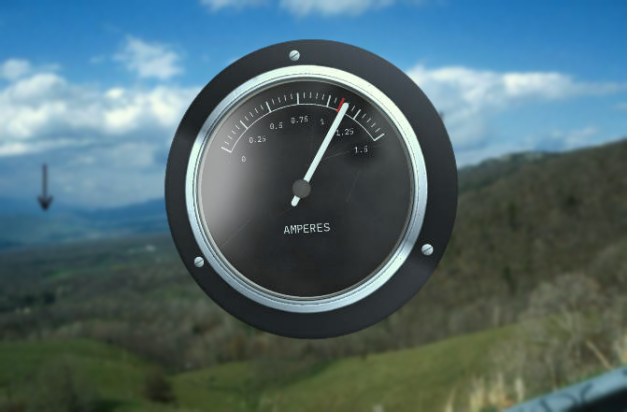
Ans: 1.15 (A)
